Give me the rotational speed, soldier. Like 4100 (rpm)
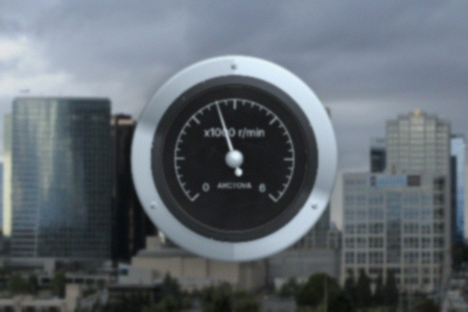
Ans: 2600 (rpm)
